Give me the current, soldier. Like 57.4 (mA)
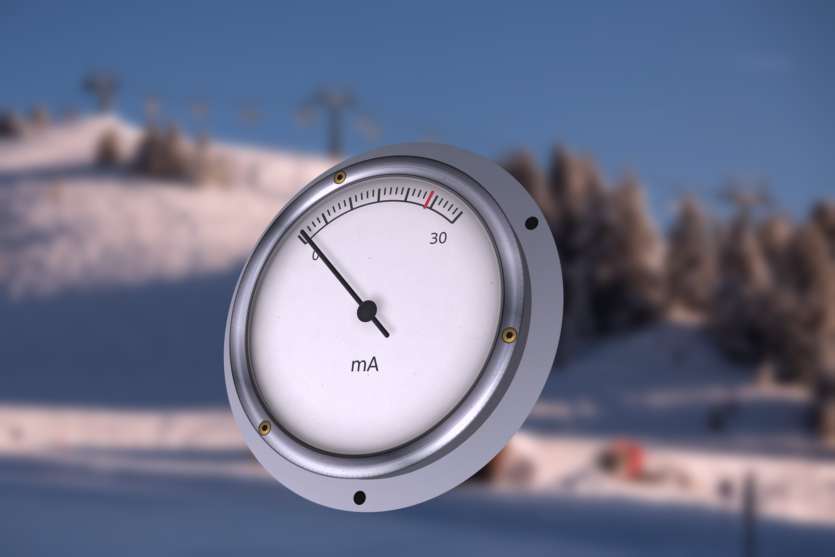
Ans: 1 (mA)
